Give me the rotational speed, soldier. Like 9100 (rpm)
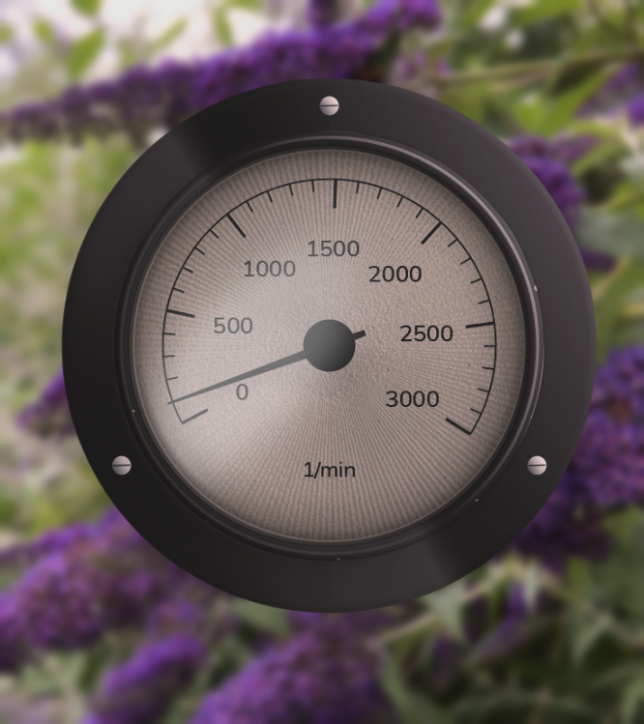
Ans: 100 (rpm)
